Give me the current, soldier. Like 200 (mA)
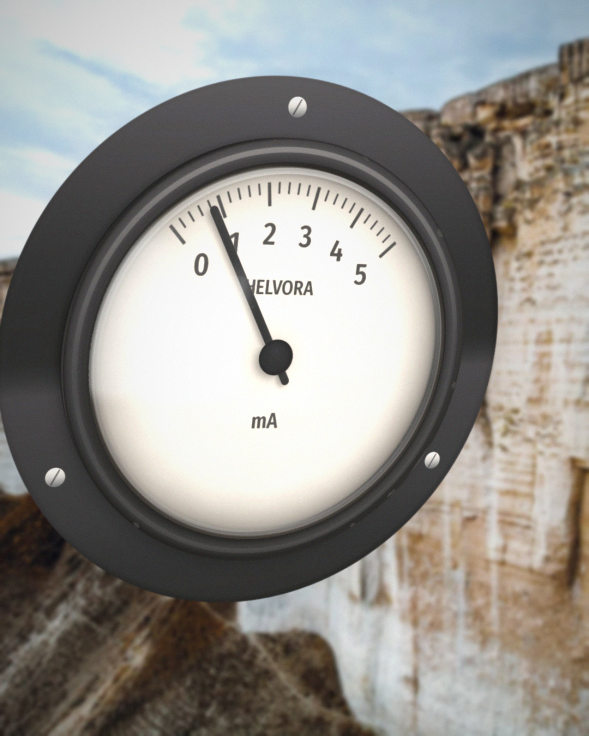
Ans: 0.8 (mA)
